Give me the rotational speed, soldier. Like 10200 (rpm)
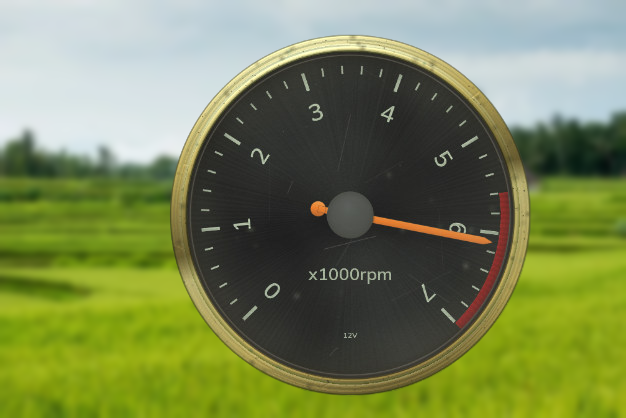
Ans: 6100 (rpm)
